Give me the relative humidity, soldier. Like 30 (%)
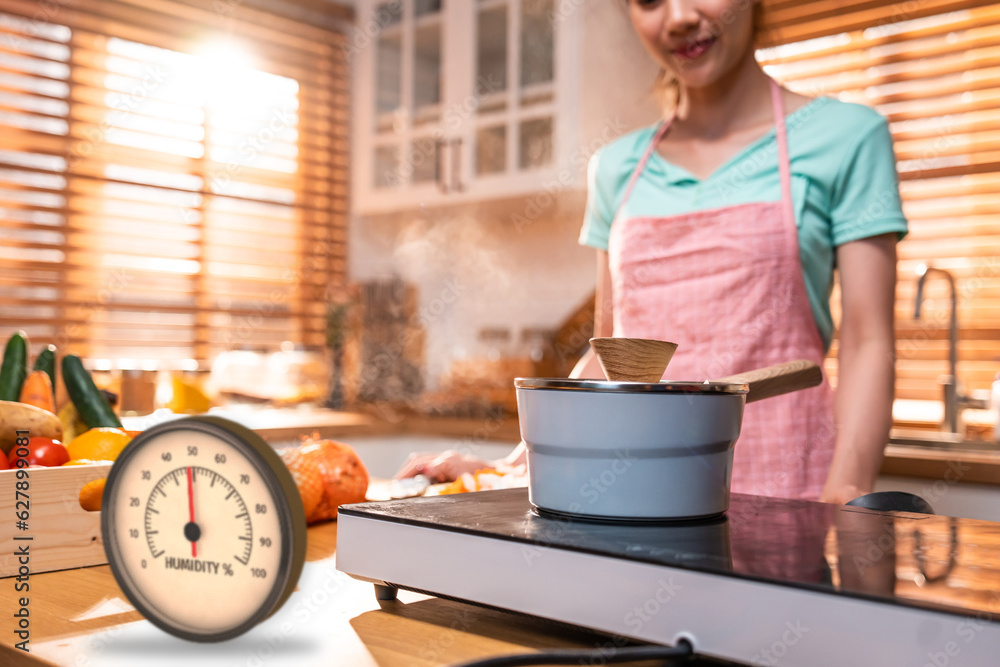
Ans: 50 (%)
